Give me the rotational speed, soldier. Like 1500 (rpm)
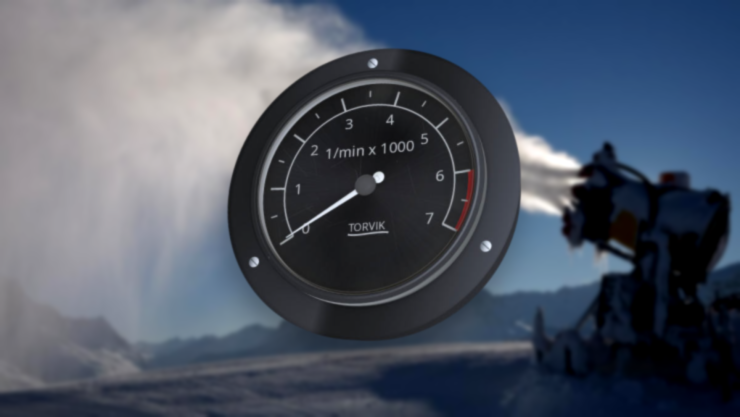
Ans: 0 (rpm)
